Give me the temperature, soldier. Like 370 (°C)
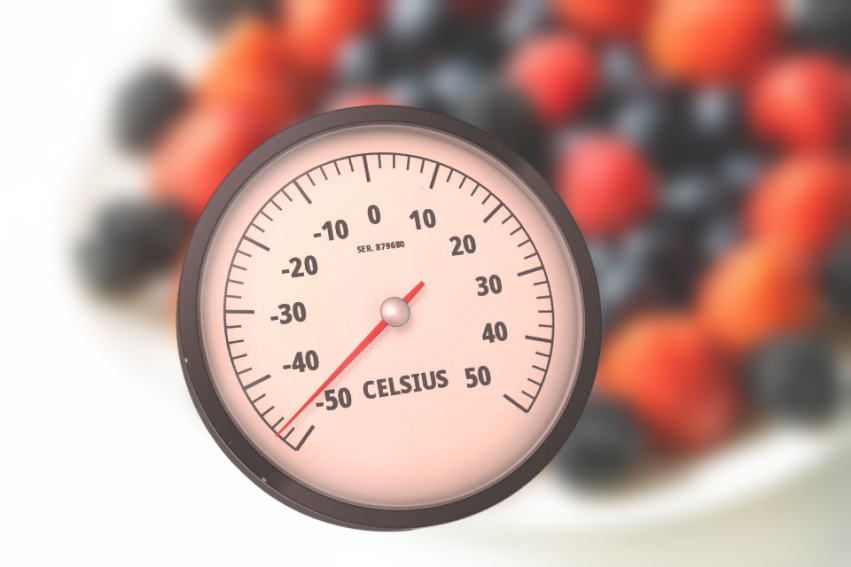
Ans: -47 (°C)
